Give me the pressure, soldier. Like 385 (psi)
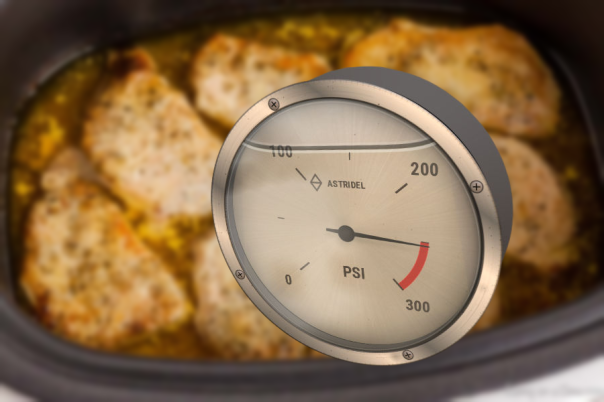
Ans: 250 (psi)
